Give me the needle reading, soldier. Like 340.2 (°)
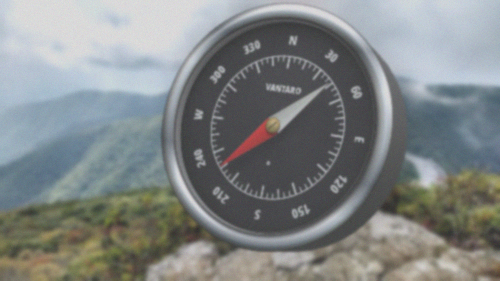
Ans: 225 (°)
